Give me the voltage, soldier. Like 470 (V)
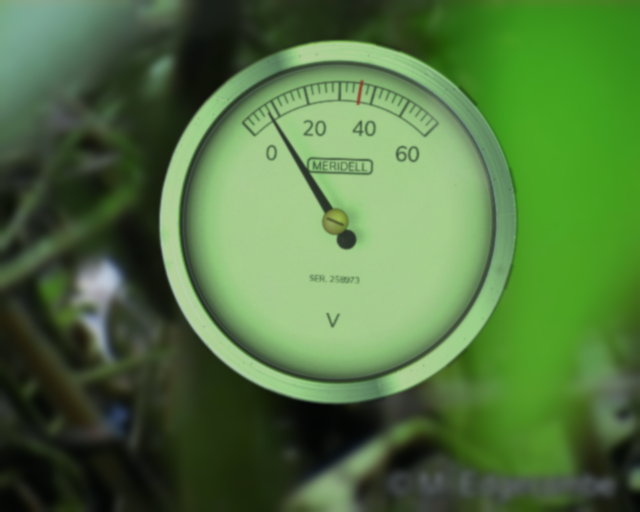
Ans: 8 (V)
